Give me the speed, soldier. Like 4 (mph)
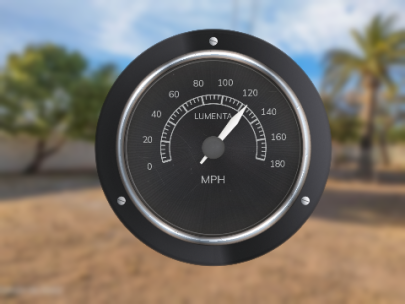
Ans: 124 (mph)
